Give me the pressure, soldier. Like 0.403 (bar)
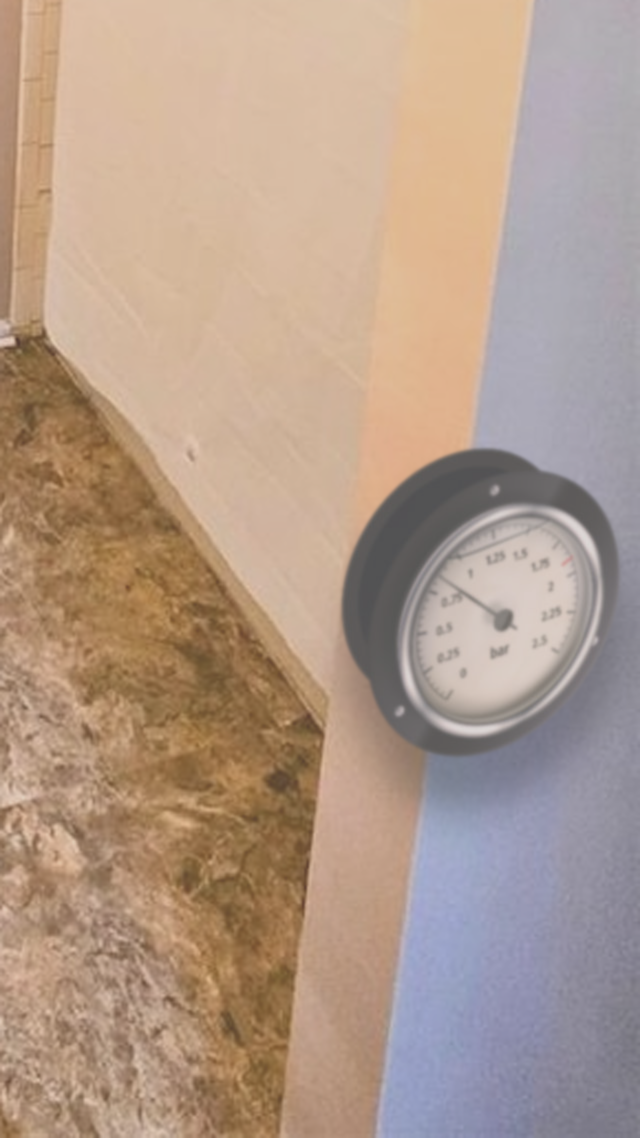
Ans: 0.85 (bar)
